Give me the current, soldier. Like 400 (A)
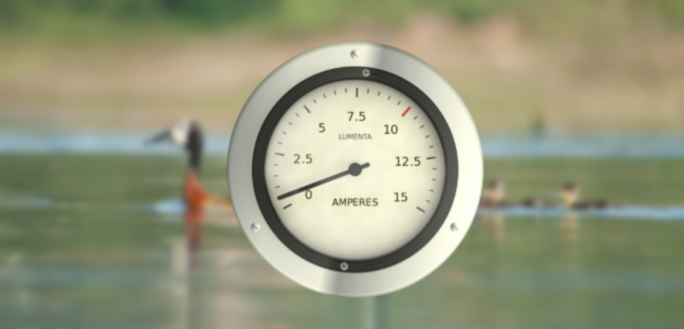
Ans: 0.5 (A)
